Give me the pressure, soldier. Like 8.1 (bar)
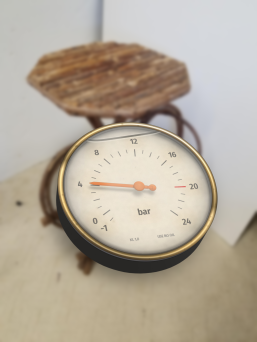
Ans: 4 (bar)
